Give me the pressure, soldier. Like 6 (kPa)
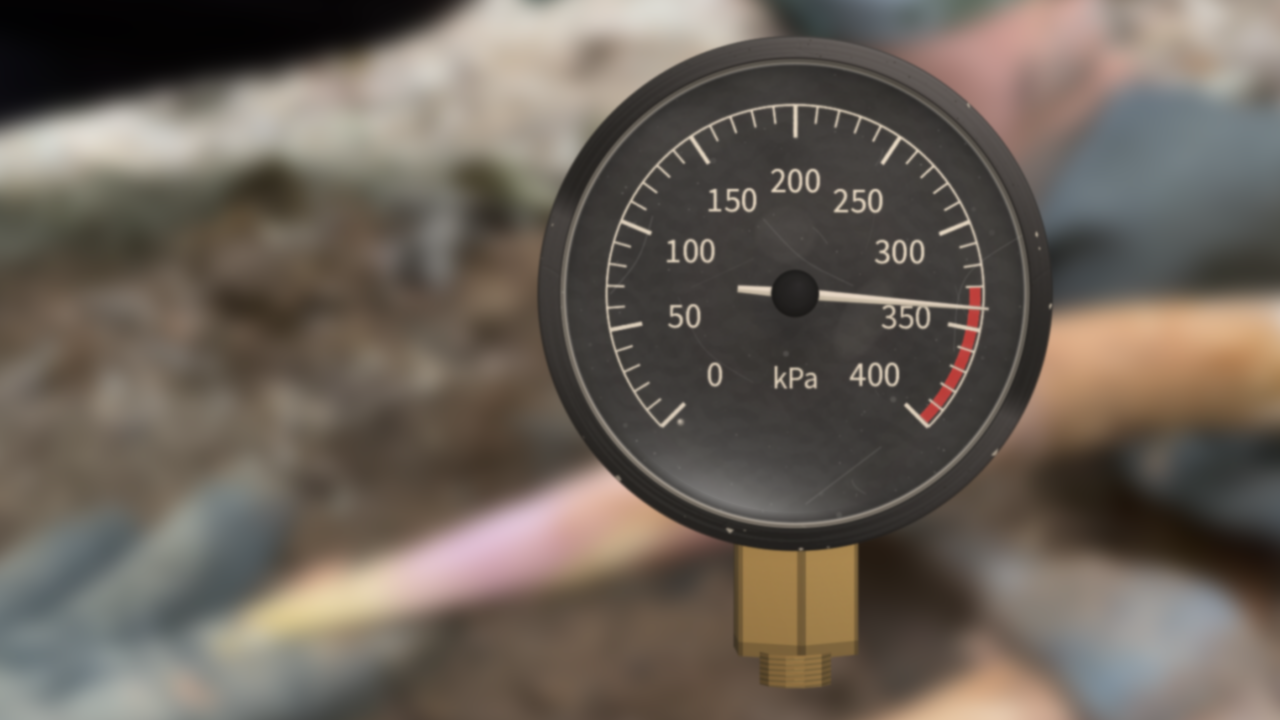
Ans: 340 (kPa)
